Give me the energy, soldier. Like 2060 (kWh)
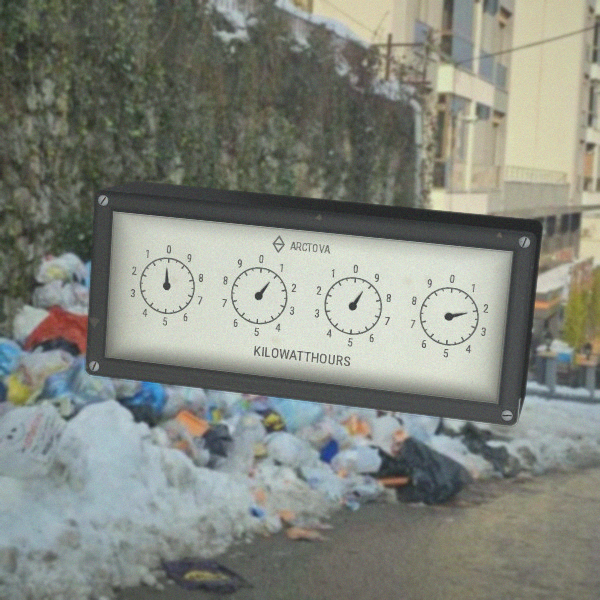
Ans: 92 (kWh)
